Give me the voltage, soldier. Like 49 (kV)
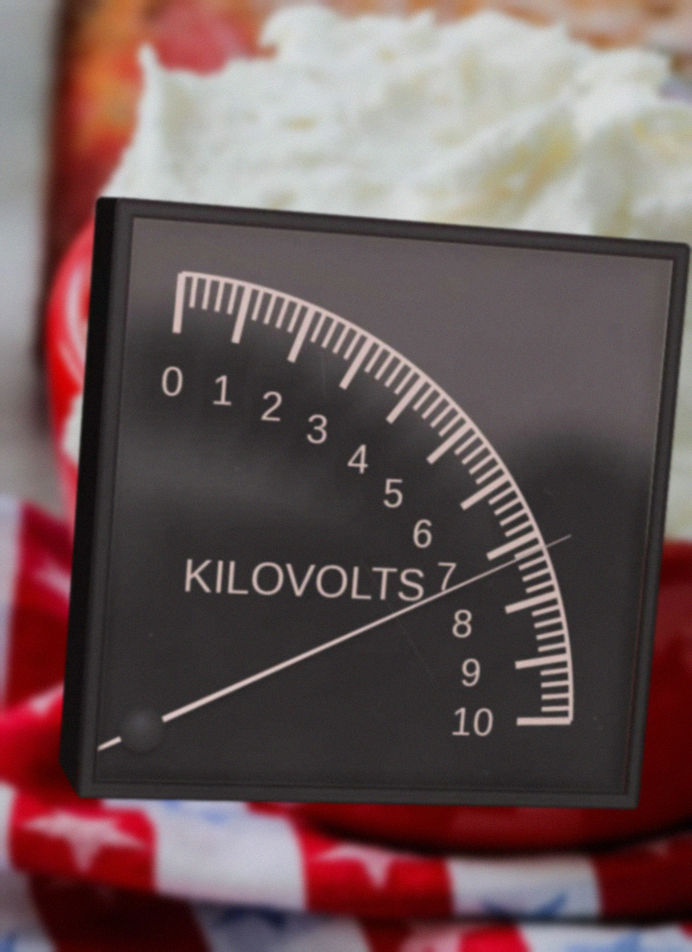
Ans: 7.2 (kV)
